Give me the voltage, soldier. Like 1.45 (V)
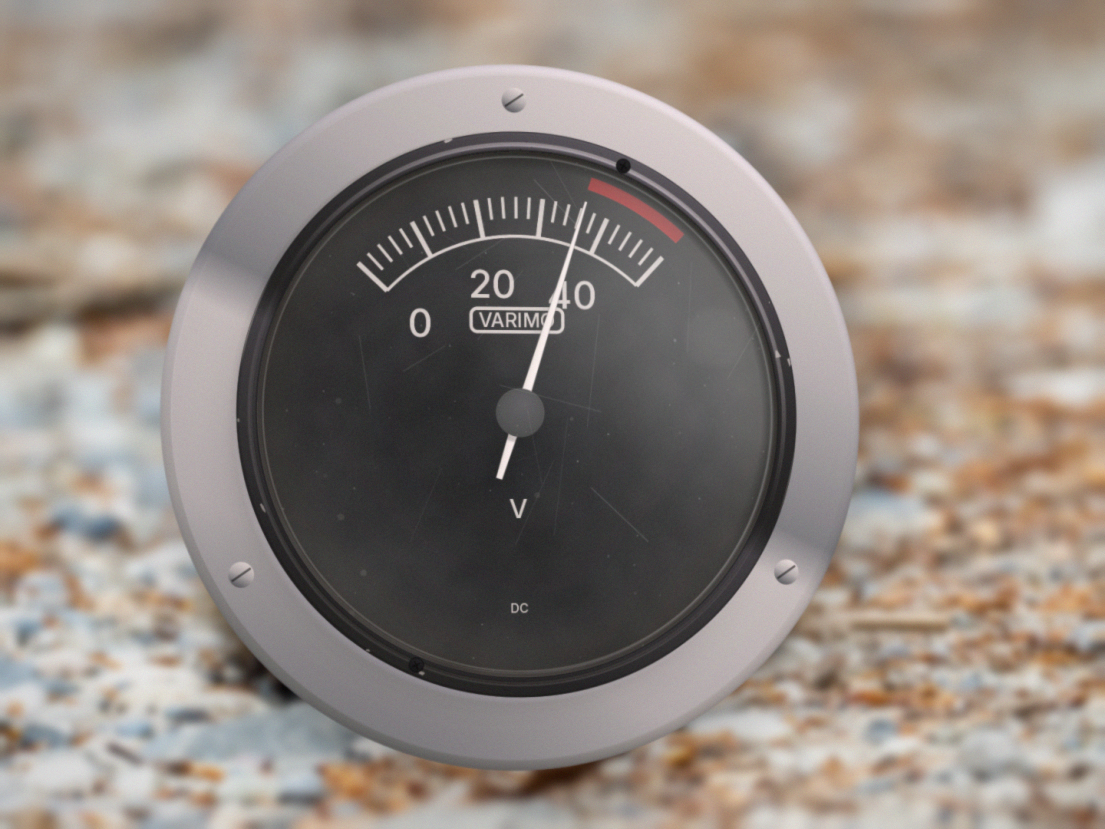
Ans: 36 (V)
